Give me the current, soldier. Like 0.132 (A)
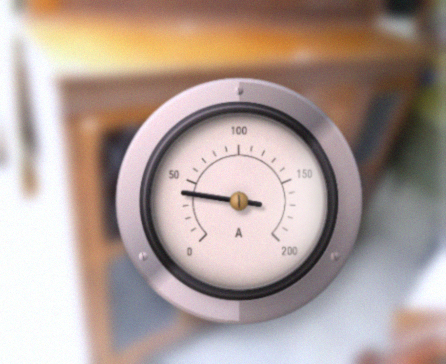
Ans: 40 (A)
